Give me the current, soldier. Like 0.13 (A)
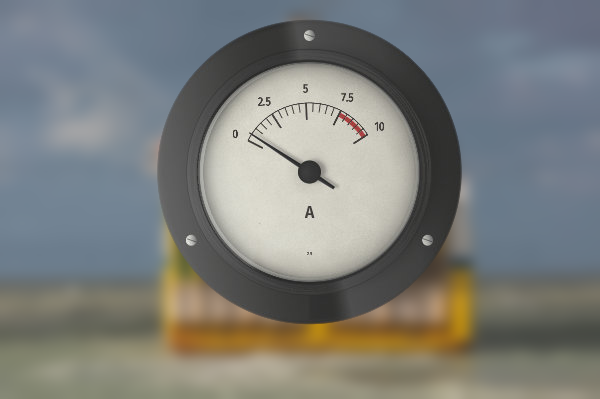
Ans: 0.5 (A)
